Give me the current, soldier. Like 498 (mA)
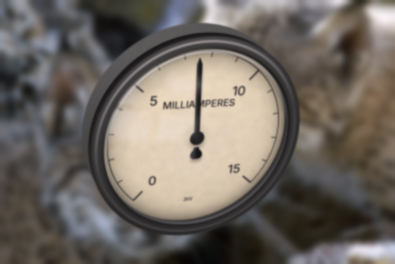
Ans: 7.5 (mA)
